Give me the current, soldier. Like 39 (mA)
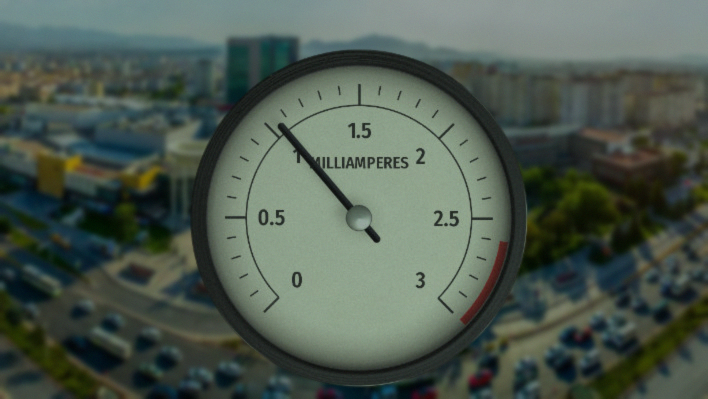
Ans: 1.05 (mA)
